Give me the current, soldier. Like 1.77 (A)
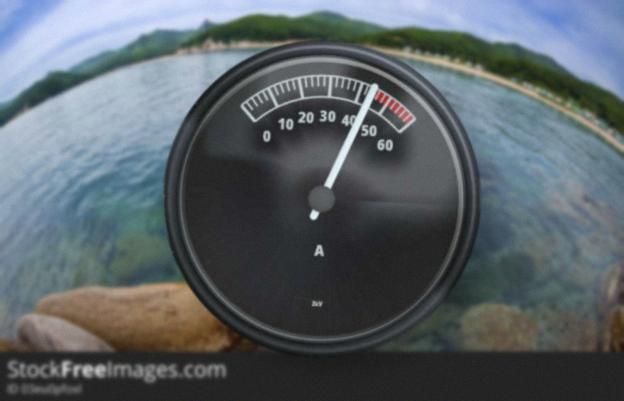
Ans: 44 (A)
